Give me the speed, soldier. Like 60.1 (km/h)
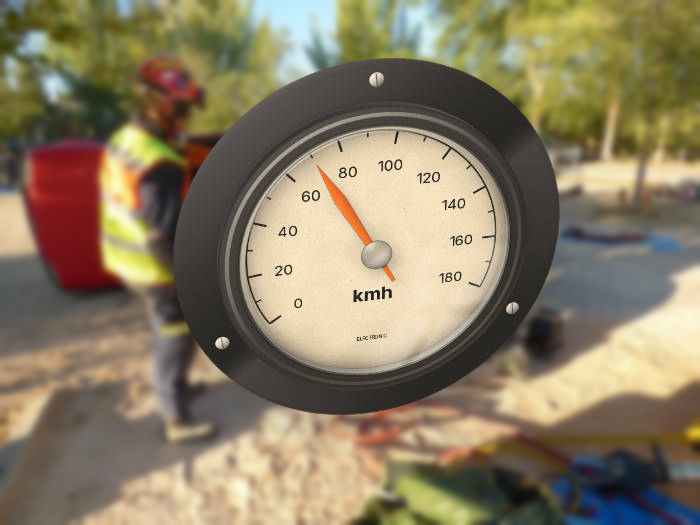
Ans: 70 (km/h)
